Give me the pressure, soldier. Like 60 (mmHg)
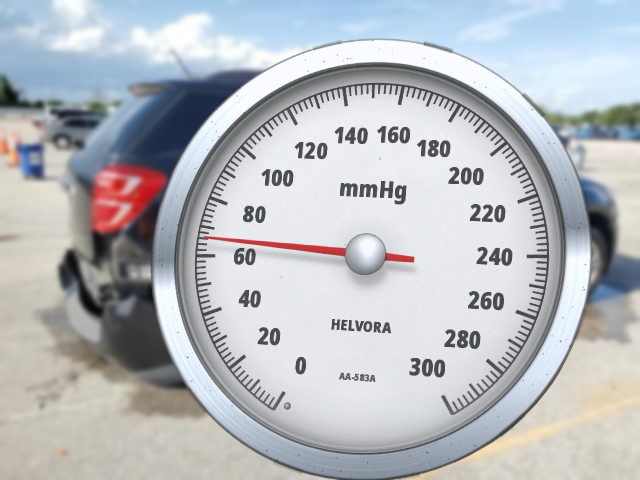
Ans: 66 (mmHg)
